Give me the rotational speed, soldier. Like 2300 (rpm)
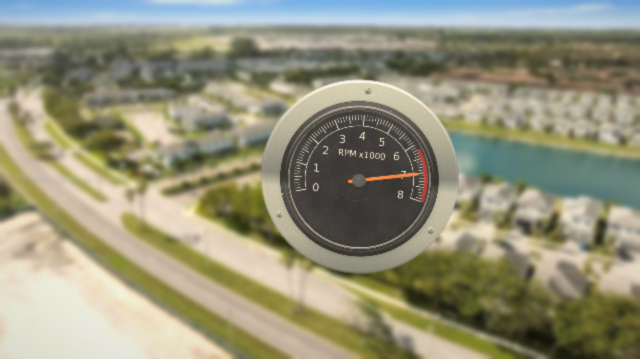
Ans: 7000 (rpm)
